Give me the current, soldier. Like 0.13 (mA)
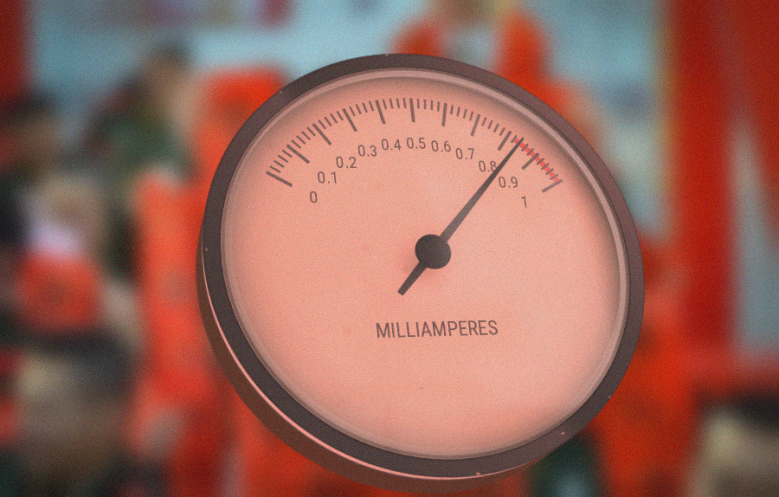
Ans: 0.84 (mA)
